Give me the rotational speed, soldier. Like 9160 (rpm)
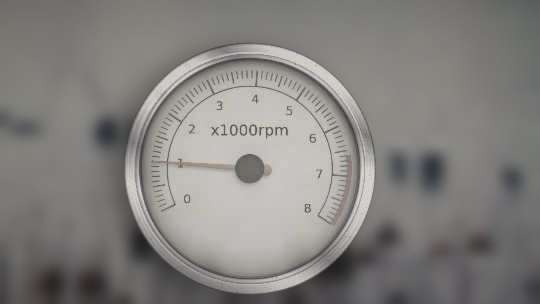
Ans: 1000 (rpm)
